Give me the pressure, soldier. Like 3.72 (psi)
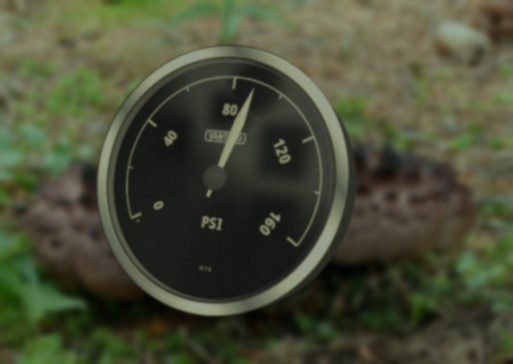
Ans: 90 (psi)
